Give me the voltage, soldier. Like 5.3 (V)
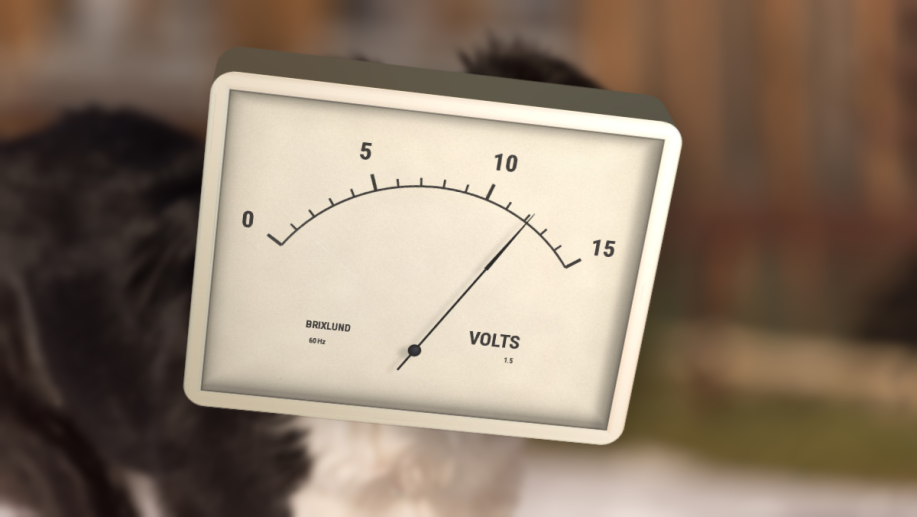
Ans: 12 (V)
